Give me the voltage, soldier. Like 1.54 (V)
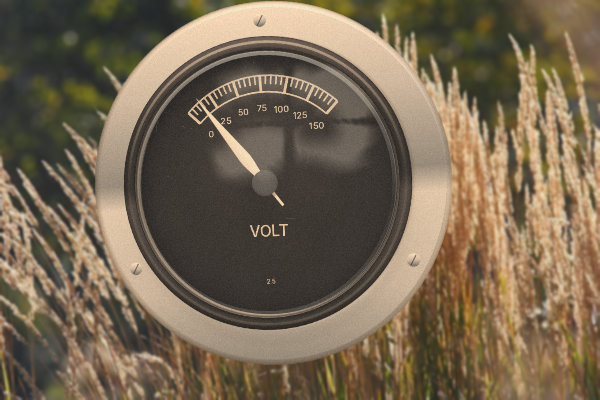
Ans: 15 (V)
